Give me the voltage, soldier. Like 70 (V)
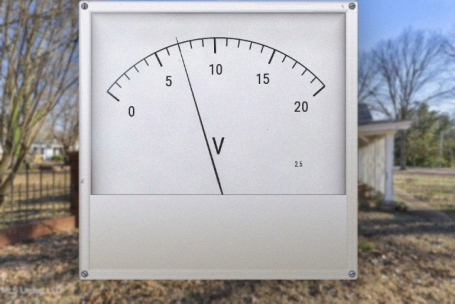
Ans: 7 (V)
